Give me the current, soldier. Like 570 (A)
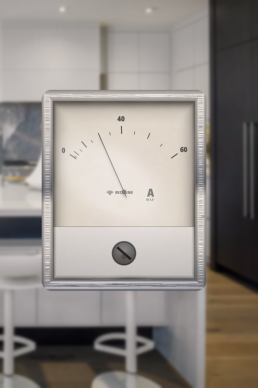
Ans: 30 (A)
